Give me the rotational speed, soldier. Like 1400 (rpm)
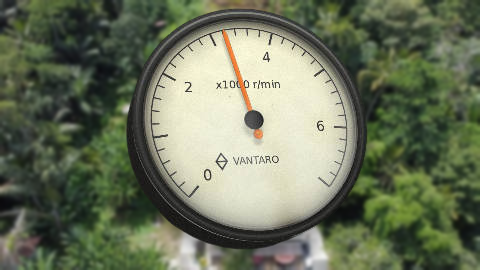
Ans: 3200 (rpm)
